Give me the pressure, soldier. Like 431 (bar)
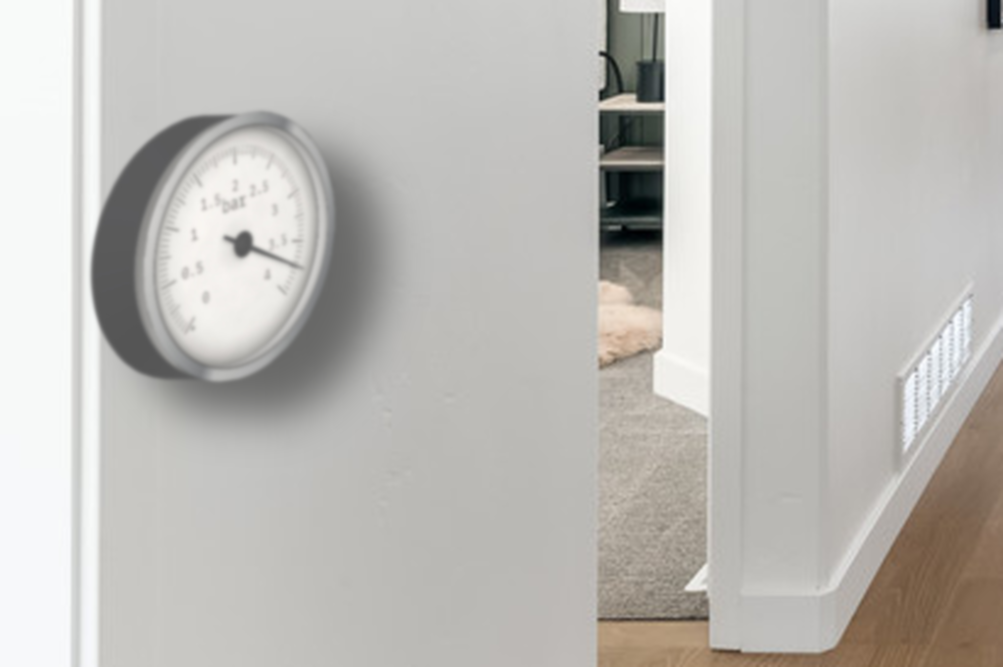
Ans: 3.75 (bar)
